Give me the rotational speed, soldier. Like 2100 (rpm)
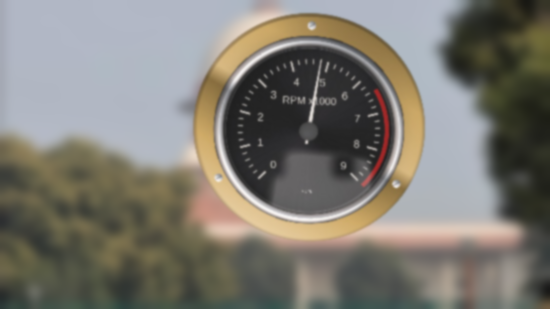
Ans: 4800 (rpm)
